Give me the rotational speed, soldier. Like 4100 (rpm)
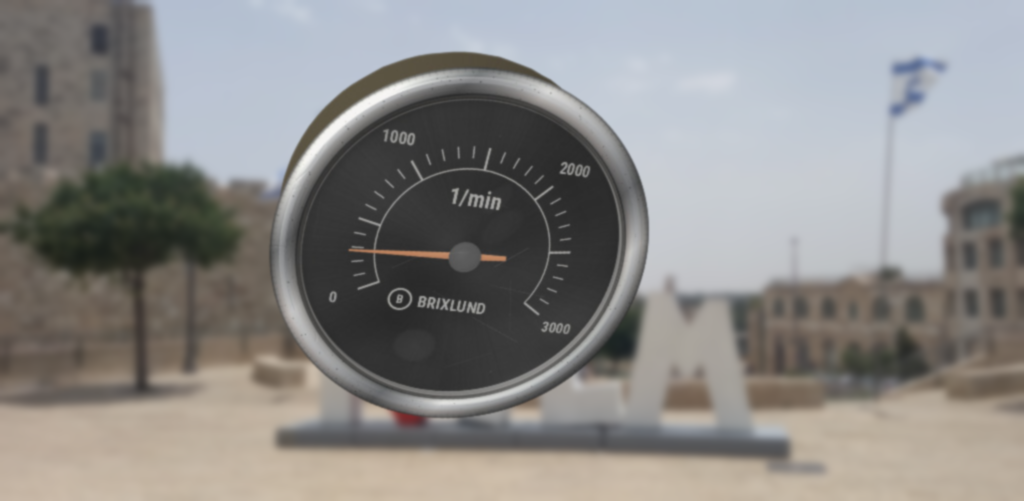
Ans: 300 (rpm)
